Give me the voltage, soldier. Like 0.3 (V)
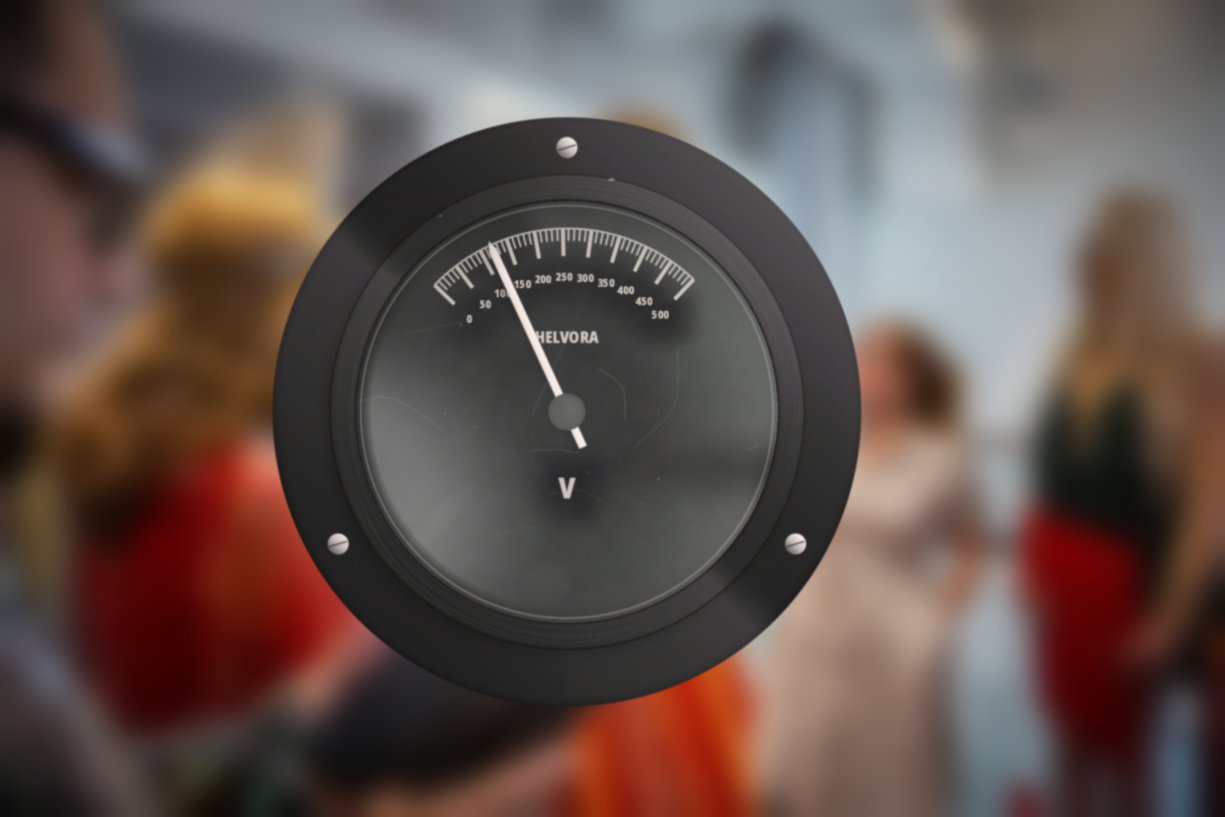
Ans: 120 (V)
